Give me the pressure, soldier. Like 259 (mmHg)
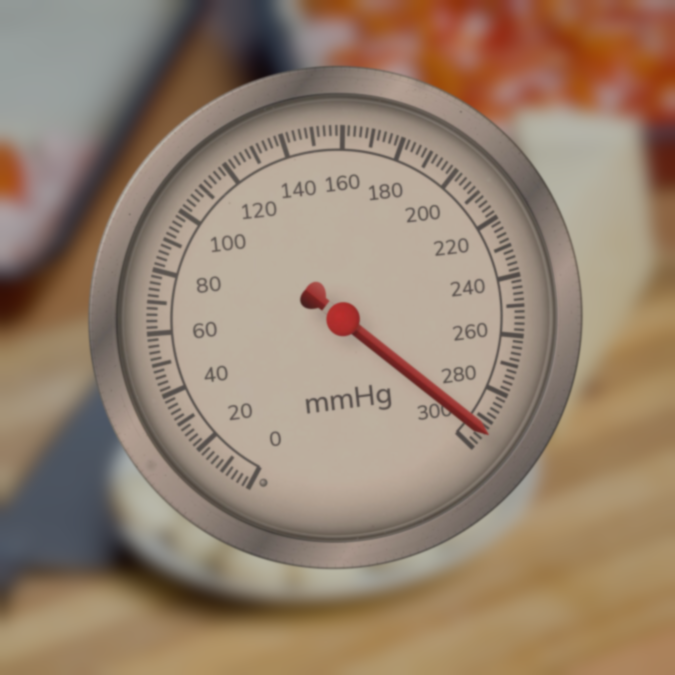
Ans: 294 (mmHg)
